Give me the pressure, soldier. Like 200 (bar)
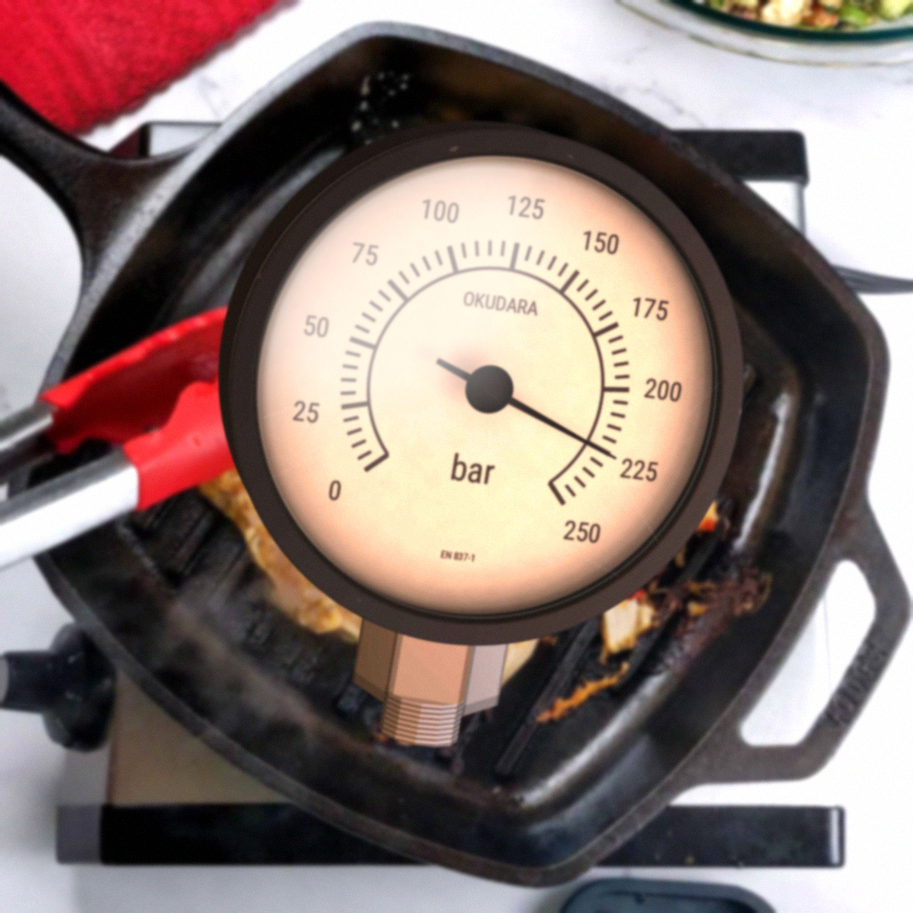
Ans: 225 (bar)
